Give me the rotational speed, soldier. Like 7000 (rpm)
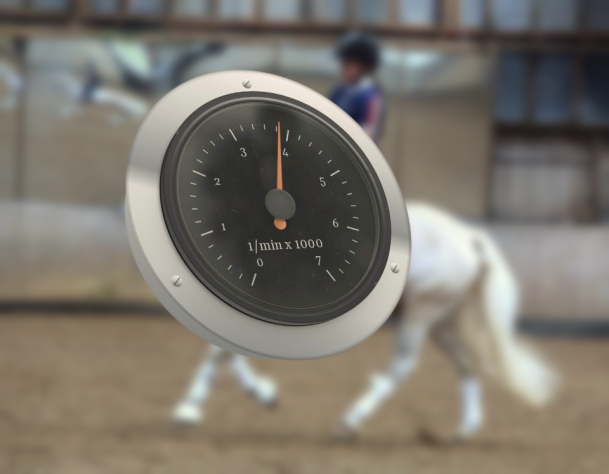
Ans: 3800 (rpm)
